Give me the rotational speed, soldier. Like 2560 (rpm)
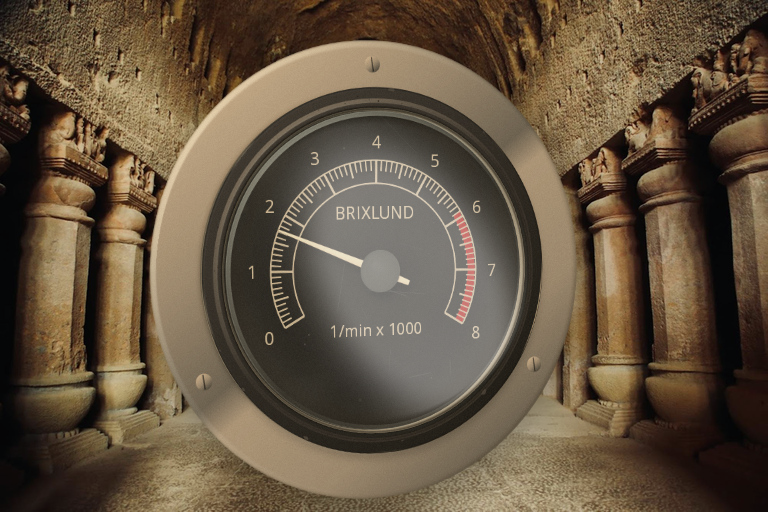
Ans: 1700 (rpm)
